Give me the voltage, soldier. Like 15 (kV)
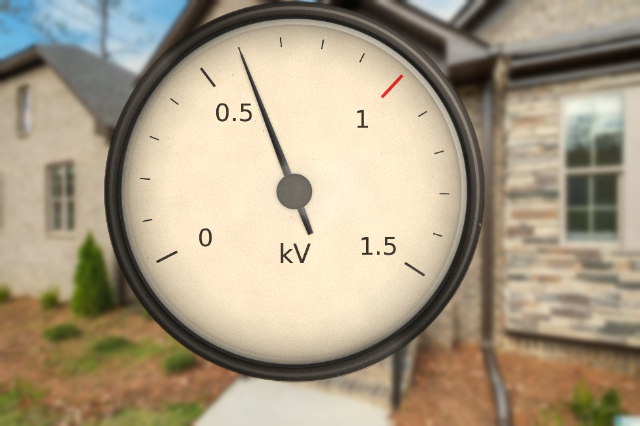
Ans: 0.6 (kV)
